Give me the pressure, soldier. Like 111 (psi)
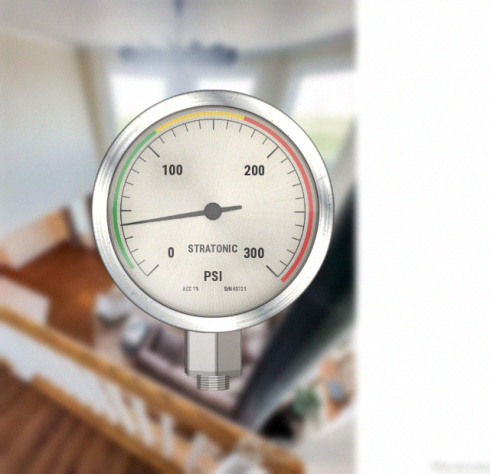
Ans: 40 (psi)
